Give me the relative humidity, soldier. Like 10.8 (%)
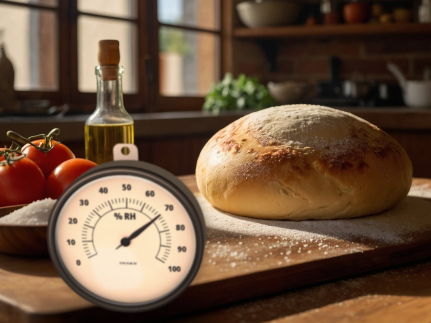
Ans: 70 (%)
